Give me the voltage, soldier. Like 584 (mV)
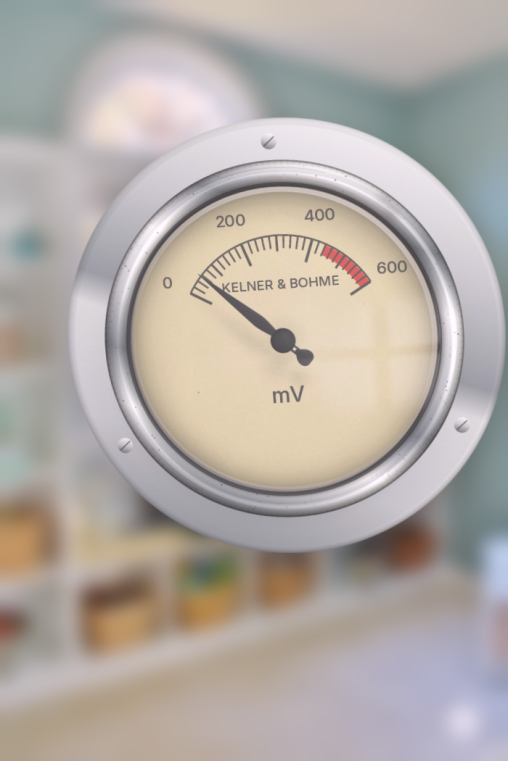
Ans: 60 (mV)
